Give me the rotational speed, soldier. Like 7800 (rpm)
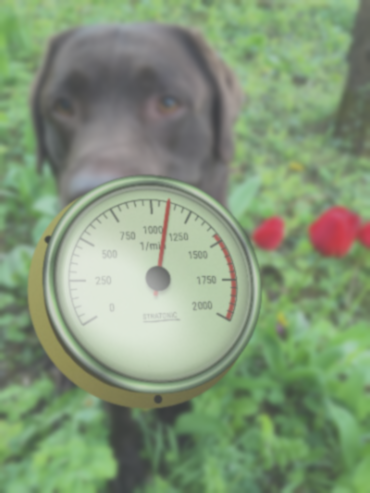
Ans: 1100 (rpm)
